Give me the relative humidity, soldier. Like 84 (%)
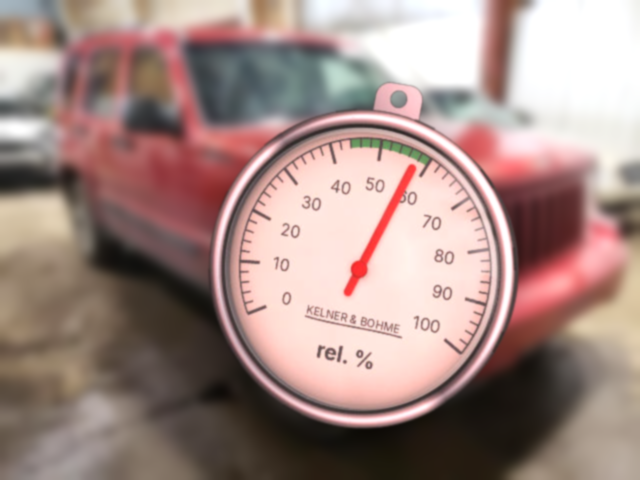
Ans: 58 (%)
